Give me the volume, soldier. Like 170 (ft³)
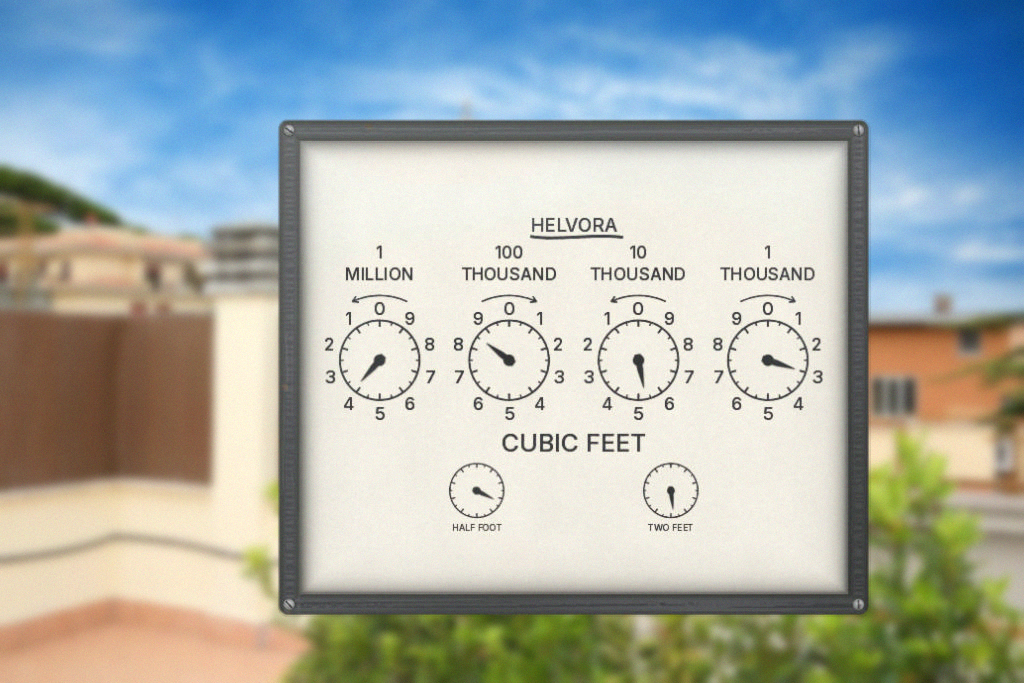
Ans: 385300 (ft³)
